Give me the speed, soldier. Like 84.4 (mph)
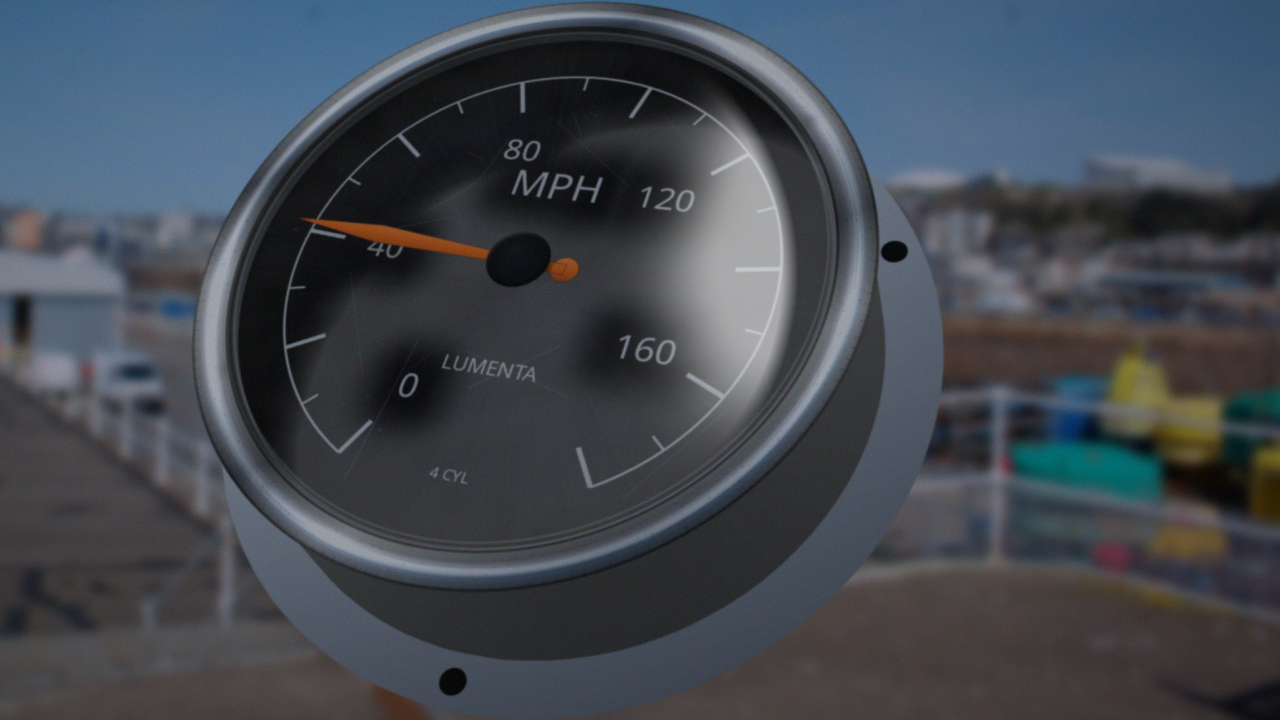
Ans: 40 (mph)
